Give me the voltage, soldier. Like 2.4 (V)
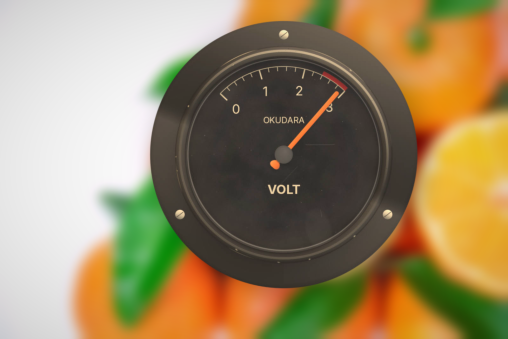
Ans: 2.9 (V)
